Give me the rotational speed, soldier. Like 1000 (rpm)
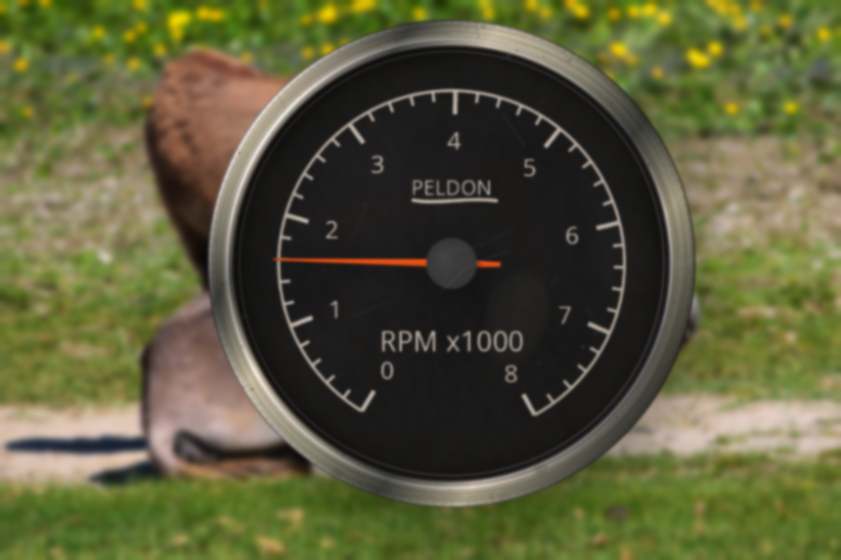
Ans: 1600 (rpm)
